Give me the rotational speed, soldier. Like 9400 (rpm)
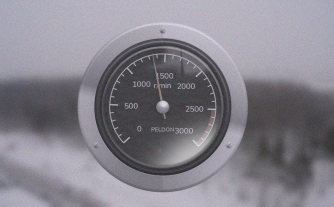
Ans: 1350 (rpm)
